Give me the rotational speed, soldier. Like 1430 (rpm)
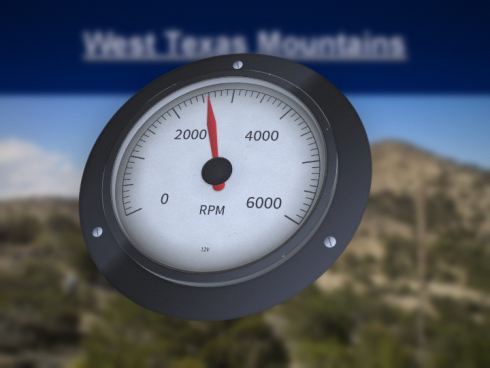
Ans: 2600 (rpm)
